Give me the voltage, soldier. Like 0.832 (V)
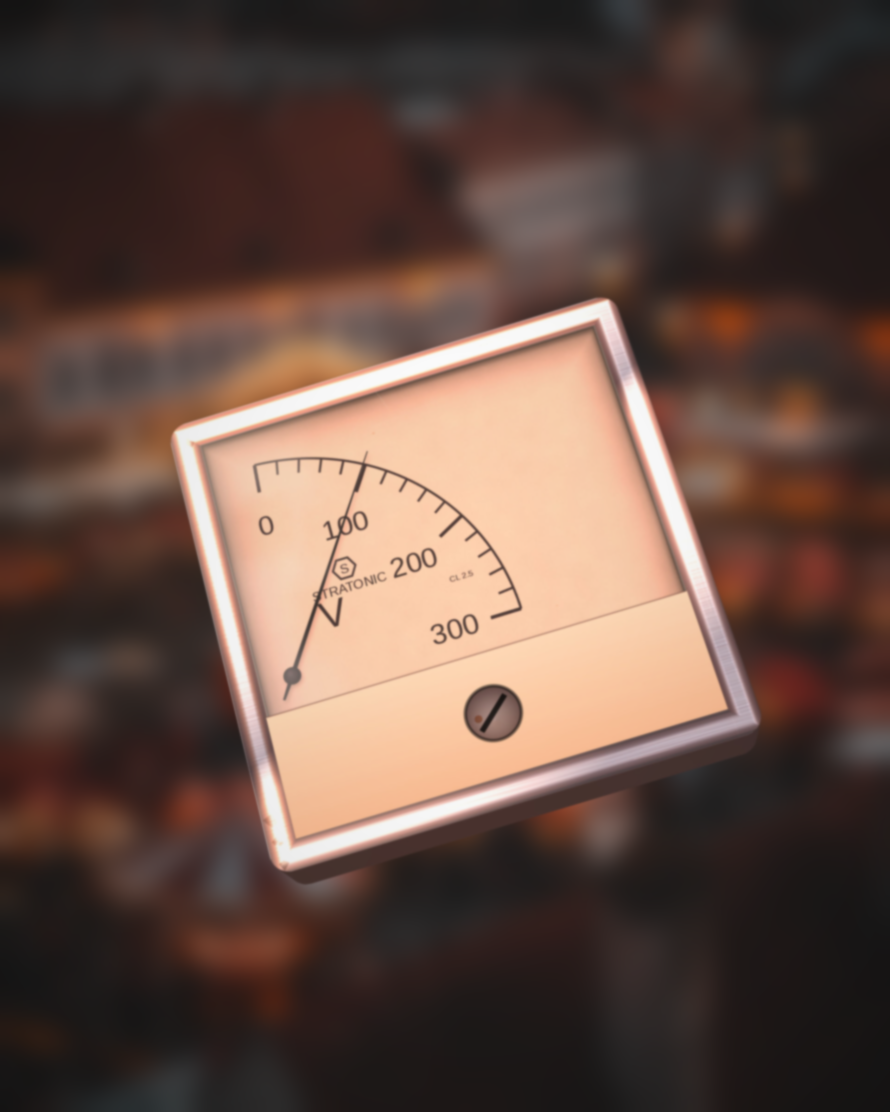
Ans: 100 (V)
